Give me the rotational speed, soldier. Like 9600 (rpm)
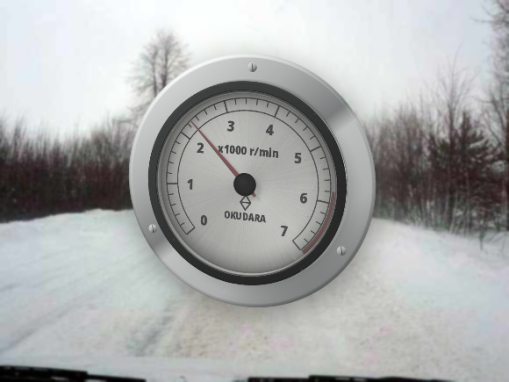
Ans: 2300 (rpm)
